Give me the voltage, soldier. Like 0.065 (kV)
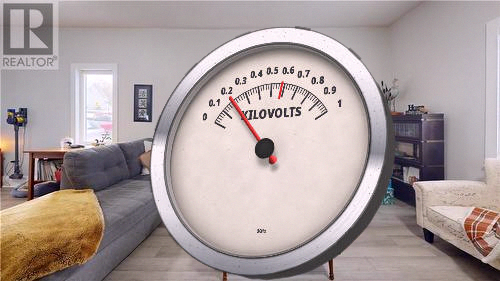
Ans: 0.2 (kV)
